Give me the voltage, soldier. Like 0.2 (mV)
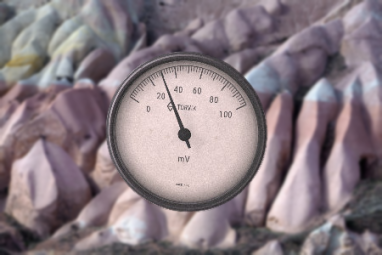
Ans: 30 (mV)
